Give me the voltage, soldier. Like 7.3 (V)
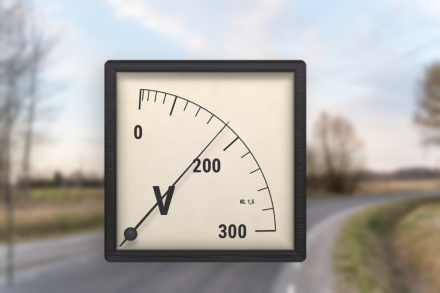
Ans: 180 (V)
